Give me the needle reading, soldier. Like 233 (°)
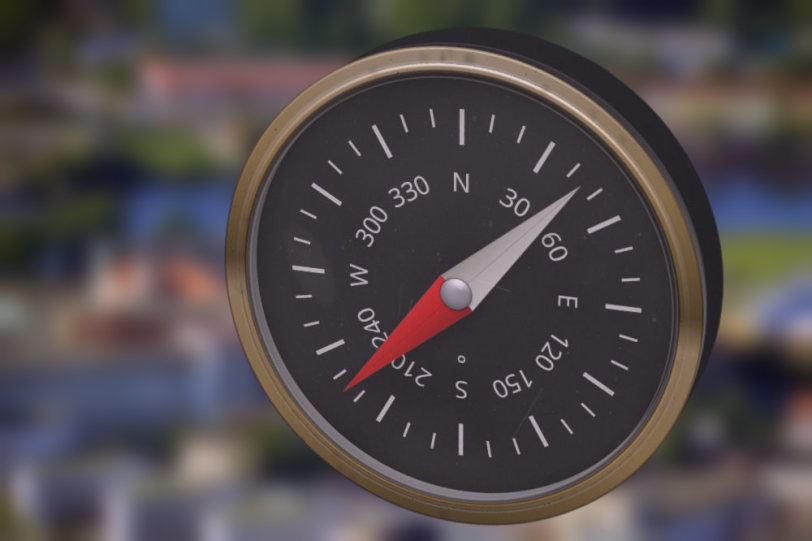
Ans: 225 (°)
